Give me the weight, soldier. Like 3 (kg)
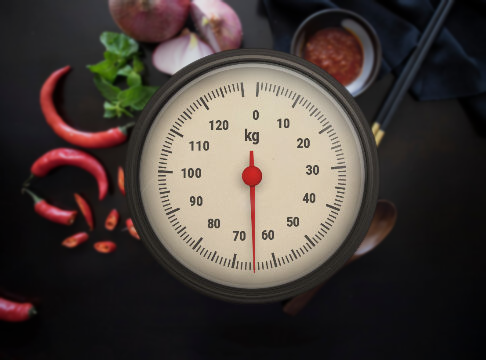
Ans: 65 (kg)
